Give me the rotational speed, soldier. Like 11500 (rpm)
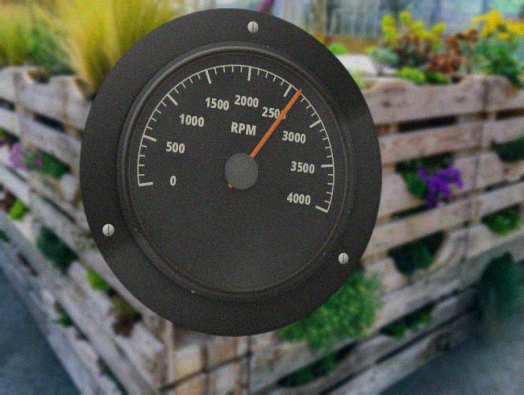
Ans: 2600 (rpm)
